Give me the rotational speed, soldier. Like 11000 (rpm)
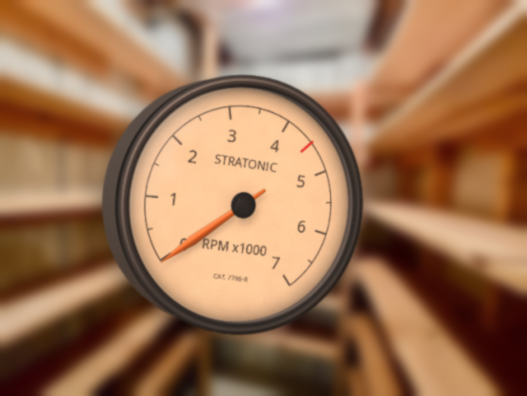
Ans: 0 (rpm)
